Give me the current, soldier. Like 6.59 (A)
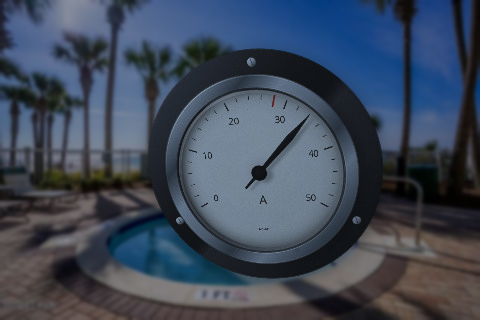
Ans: 34 (A)
